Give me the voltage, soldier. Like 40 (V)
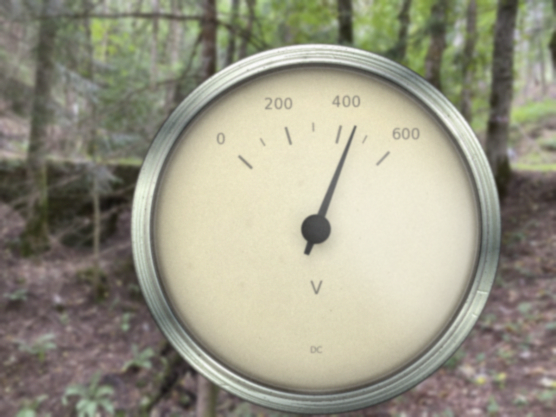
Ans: 450 (V)
